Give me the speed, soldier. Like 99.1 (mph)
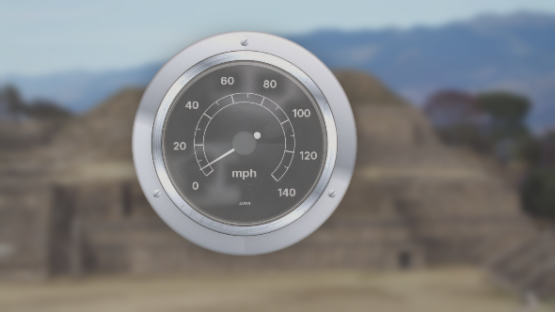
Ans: 5 (mph)
